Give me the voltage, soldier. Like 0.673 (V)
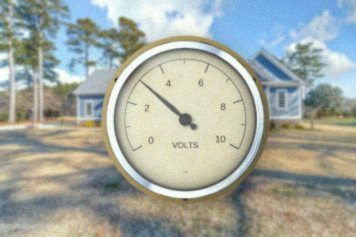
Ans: 3 (V)
